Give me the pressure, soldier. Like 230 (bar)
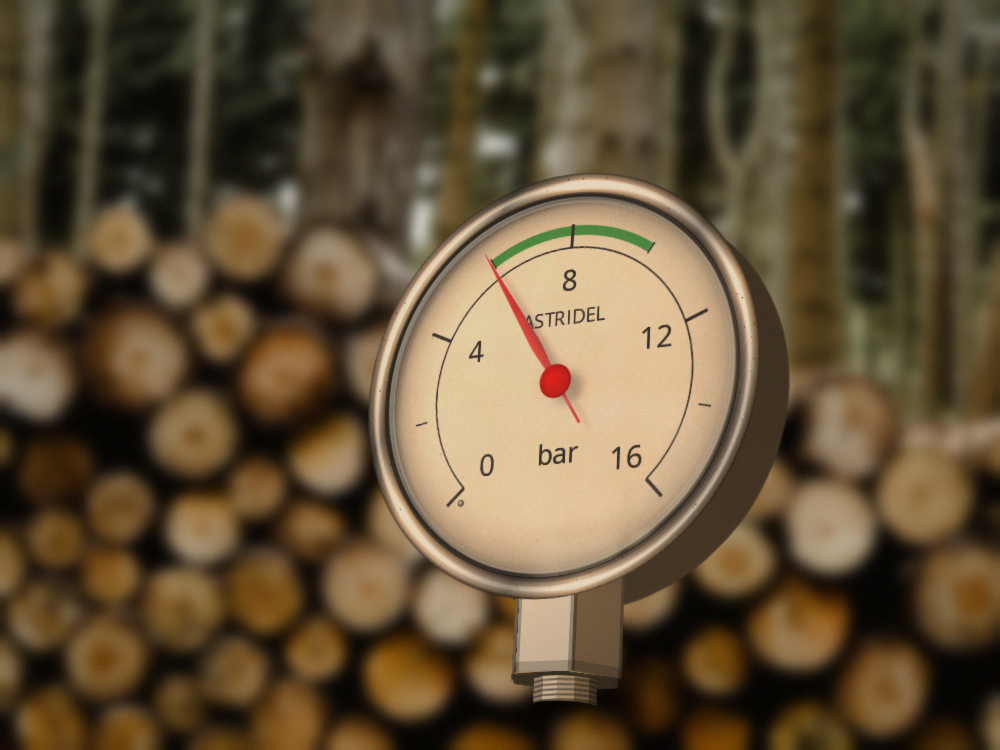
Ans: 6 (bar)
